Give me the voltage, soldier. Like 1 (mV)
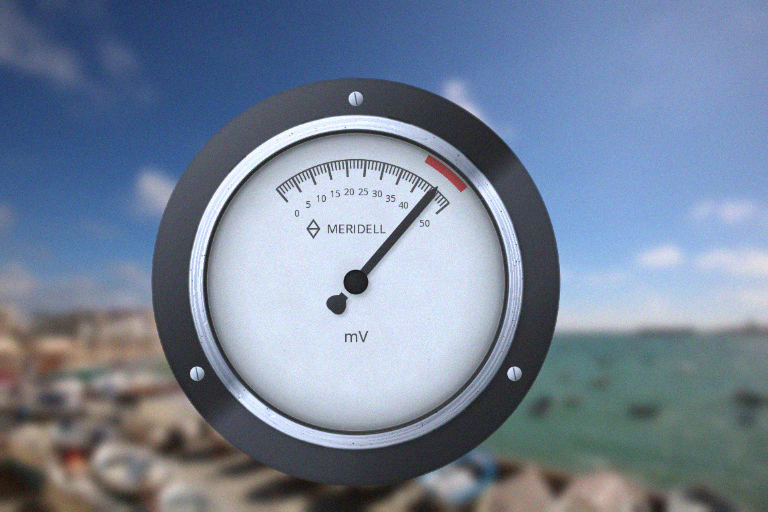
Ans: 45 (mV)
